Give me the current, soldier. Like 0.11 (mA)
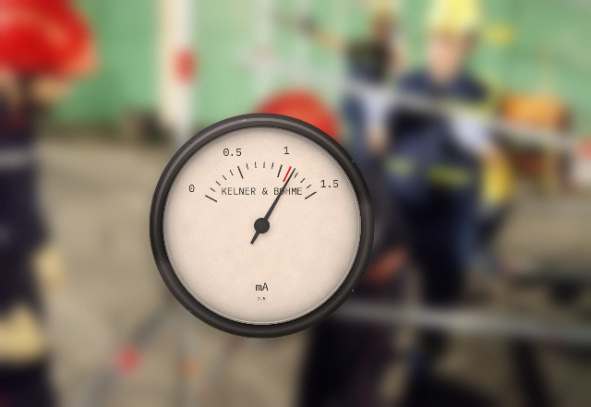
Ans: 1.15 (mA)
